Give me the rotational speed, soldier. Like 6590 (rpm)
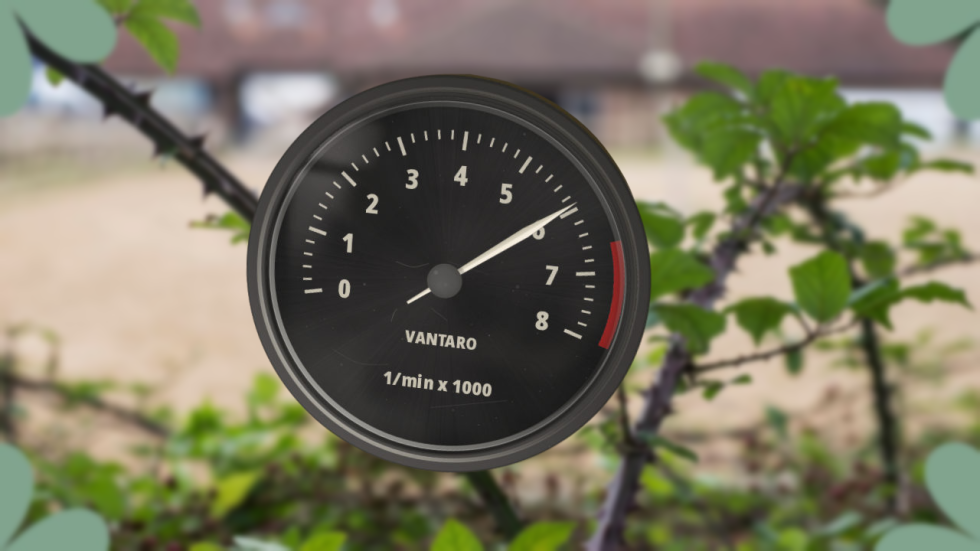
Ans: 5900 (rpm)
